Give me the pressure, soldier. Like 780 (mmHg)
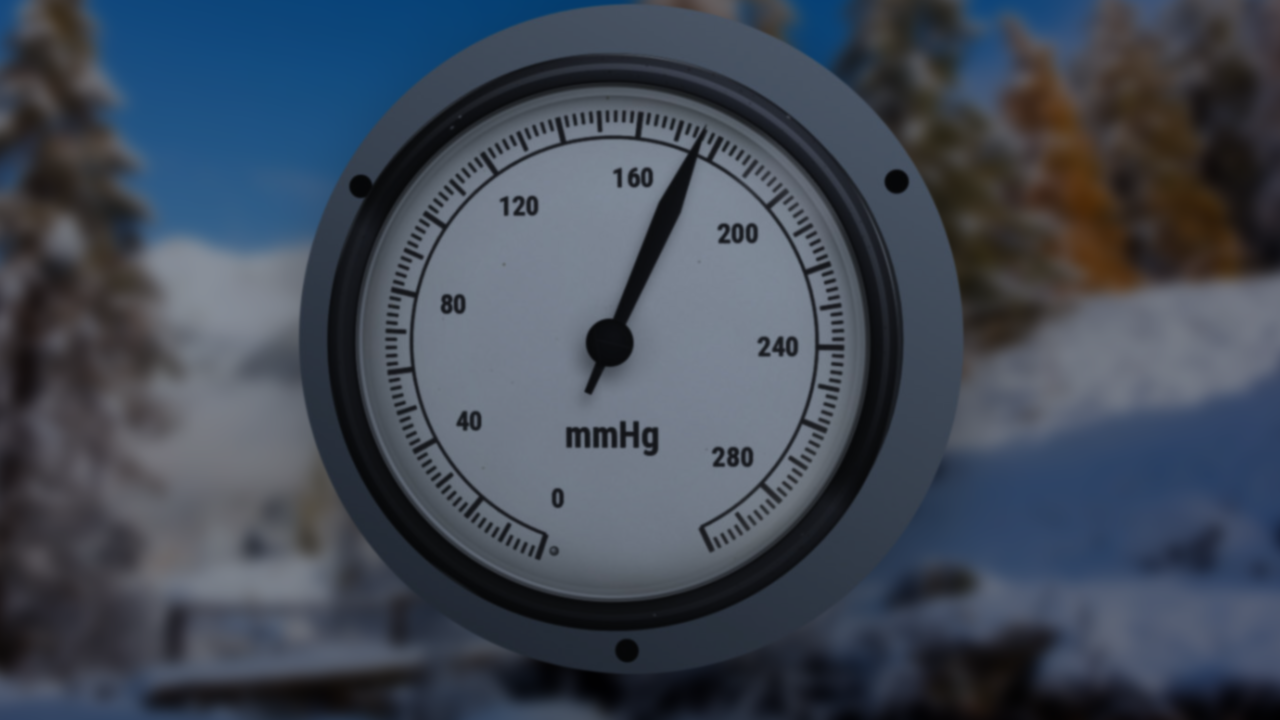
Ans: 176 (mmHg)
